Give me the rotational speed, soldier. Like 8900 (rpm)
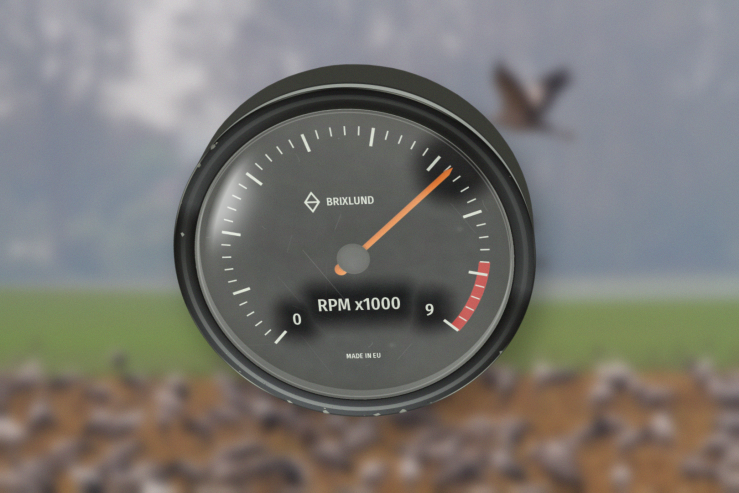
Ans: 6200 (rpm)
